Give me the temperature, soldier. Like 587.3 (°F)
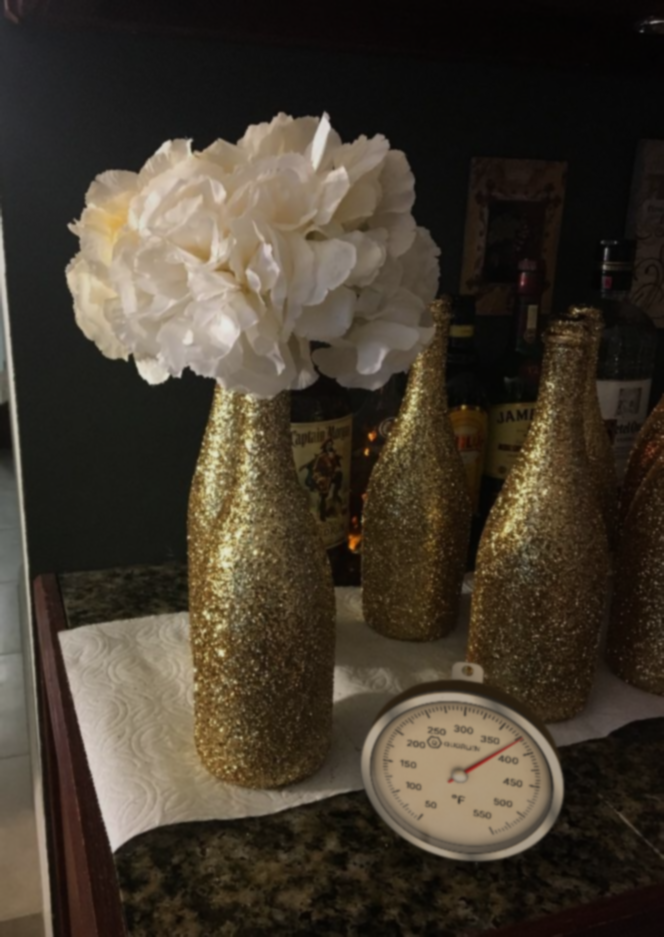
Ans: 375 (°F)
